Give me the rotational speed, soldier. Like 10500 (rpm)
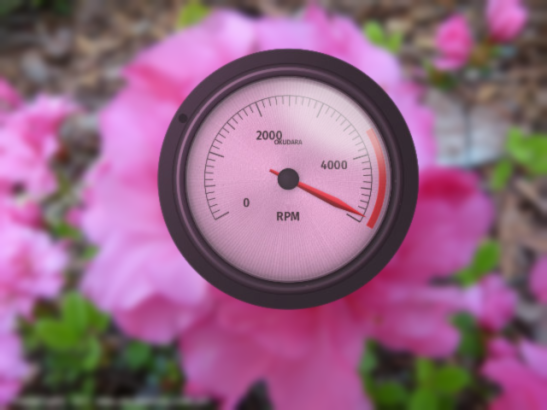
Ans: 4900 (rpm)
